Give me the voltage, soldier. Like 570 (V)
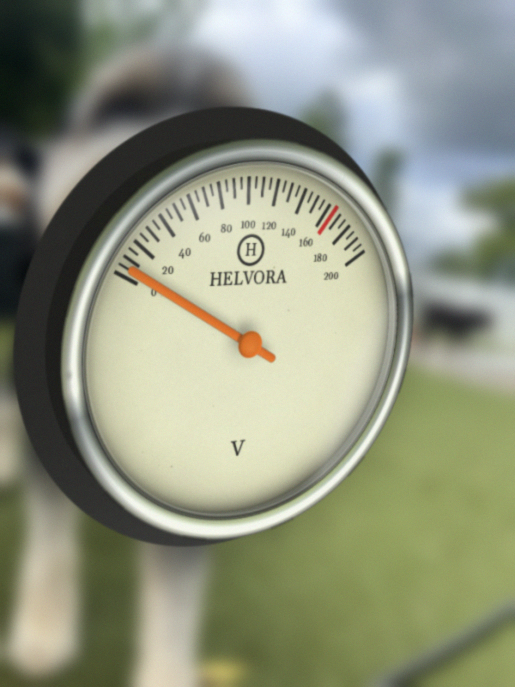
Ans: 5 (V)
